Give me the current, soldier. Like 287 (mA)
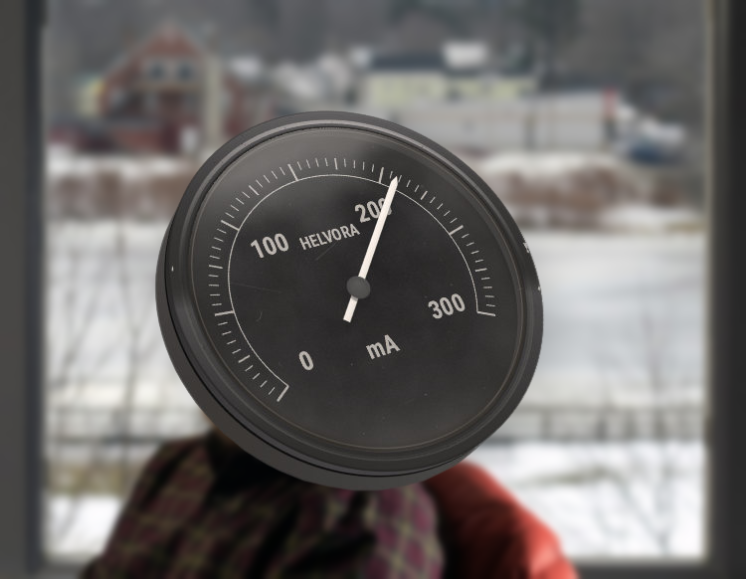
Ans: 207.5 (mA)
